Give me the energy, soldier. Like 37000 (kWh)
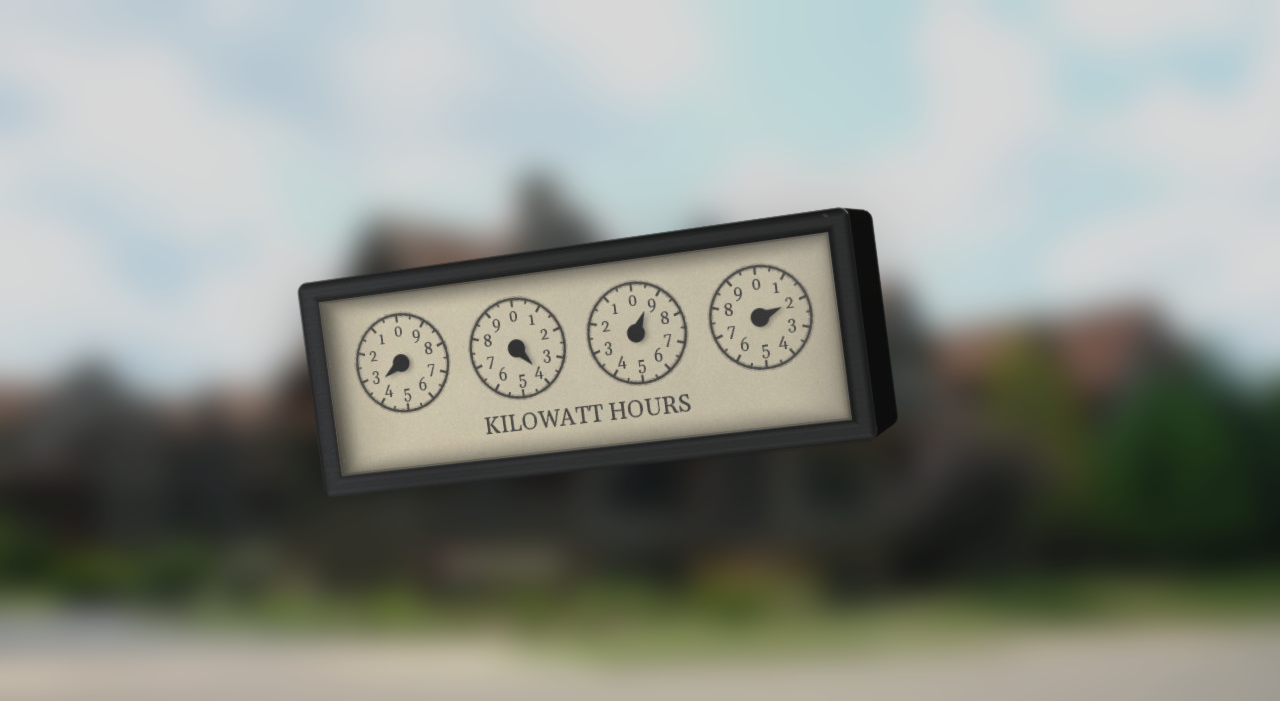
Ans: 3392 (kWh)
